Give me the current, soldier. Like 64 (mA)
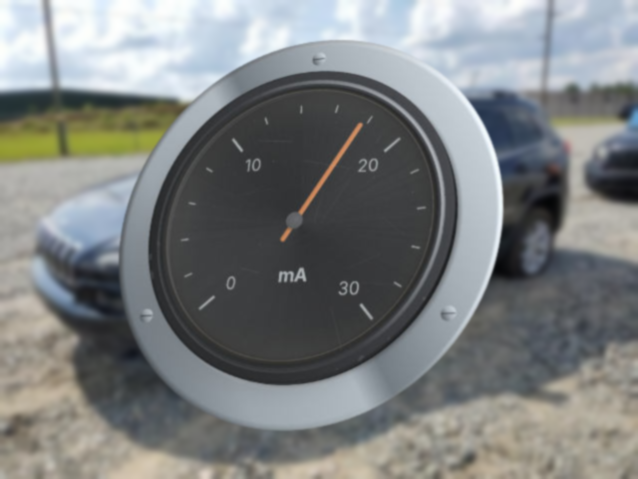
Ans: 18 (mA)
